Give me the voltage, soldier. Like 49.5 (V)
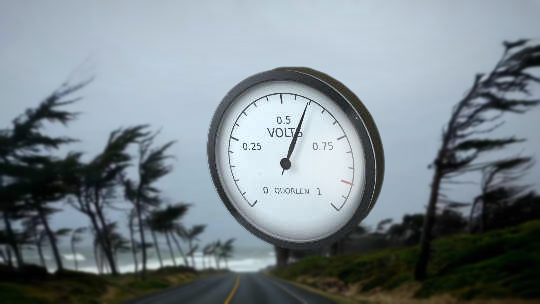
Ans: 0.6 (V)
